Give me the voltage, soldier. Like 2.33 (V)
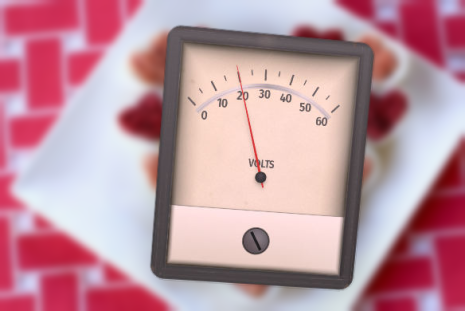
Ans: 20 (V)
